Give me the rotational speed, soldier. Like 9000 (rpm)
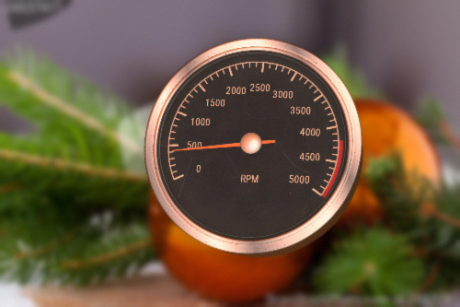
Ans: 400 (rpm)
